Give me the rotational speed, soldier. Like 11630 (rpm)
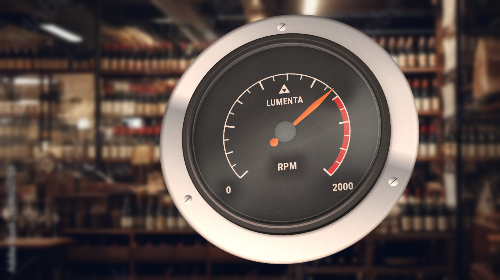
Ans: 1350 (rpm)
